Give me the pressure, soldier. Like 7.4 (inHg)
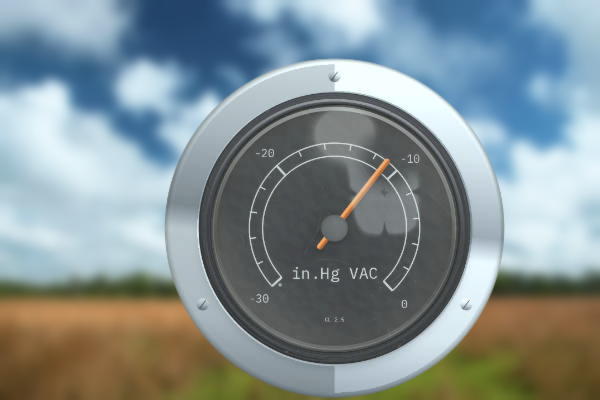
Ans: -11 (inHg)
